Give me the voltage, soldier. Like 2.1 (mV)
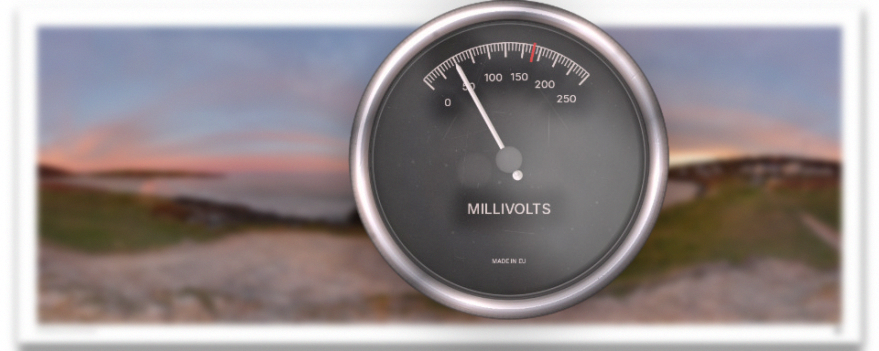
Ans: 50 (mV)
